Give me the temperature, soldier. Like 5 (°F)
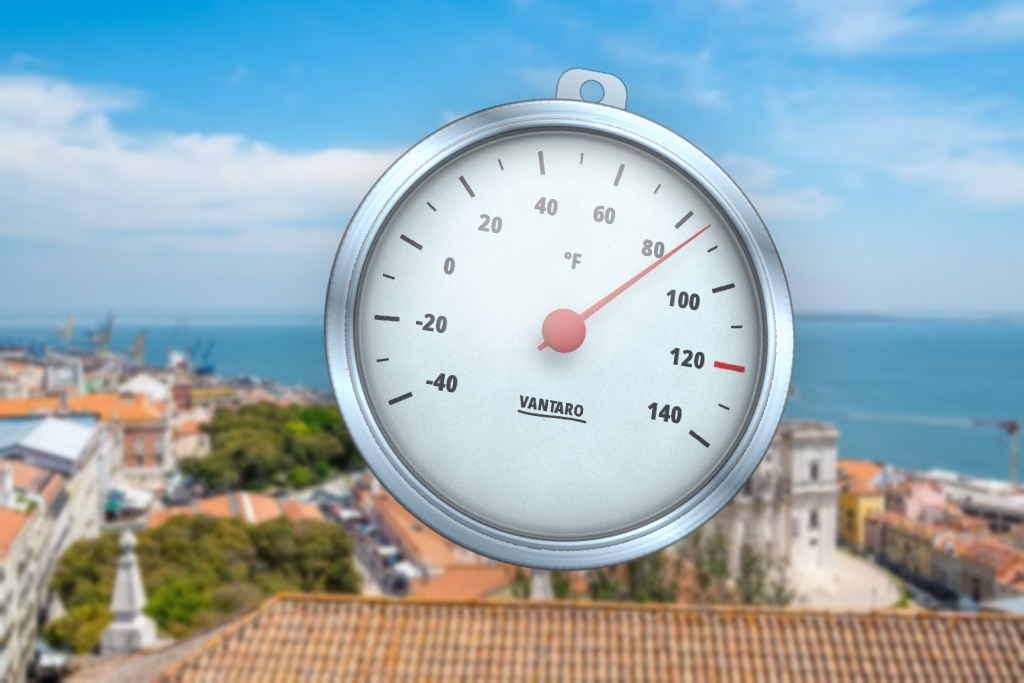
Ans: 85 (°F)
